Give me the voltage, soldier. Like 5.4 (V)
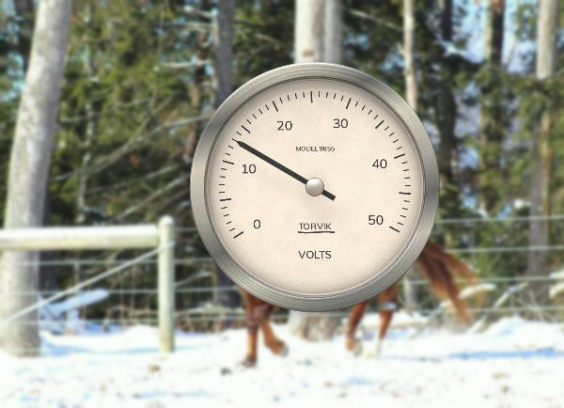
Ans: 13 (V)
